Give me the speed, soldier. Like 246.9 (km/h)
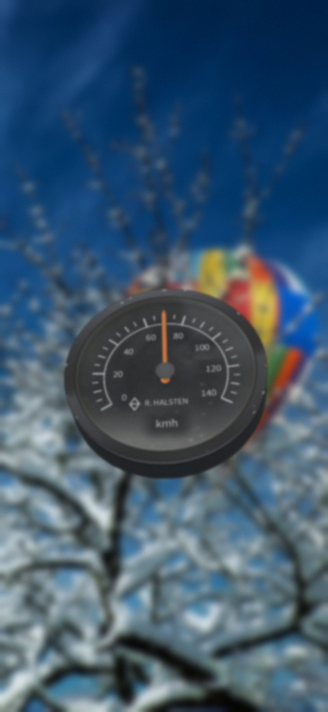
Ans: 70 (km/h)
